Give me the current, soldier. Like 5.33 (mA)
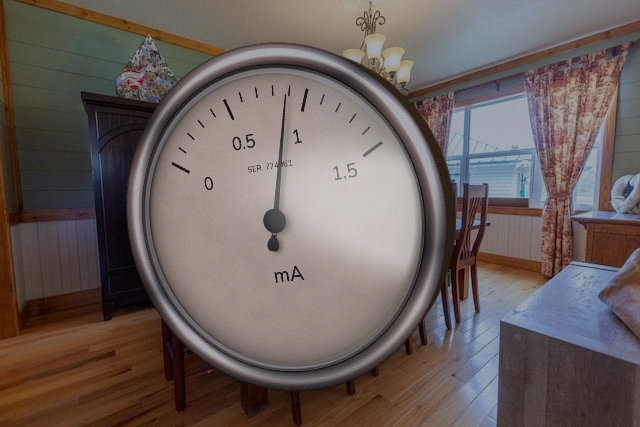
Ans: 0.9 (mA)
